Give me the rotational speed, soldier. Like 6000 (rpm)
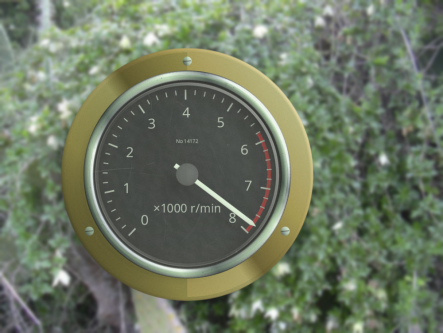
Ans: 7800 (rpm)
